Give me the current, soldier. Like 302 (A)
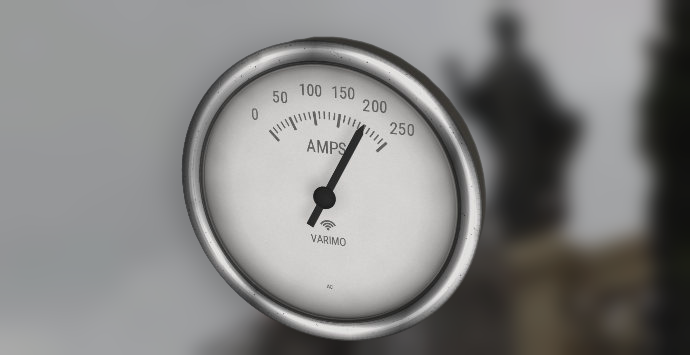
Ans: 200 (A)
